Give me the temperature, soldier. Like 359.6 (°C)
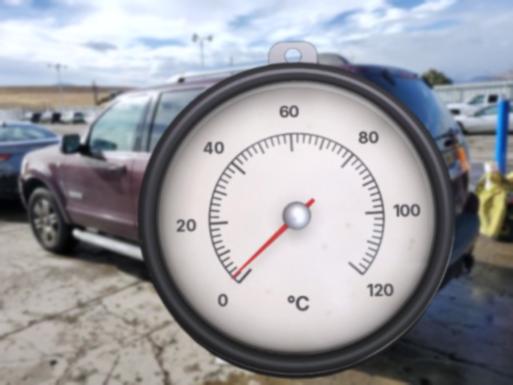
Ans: 2 (°C)
